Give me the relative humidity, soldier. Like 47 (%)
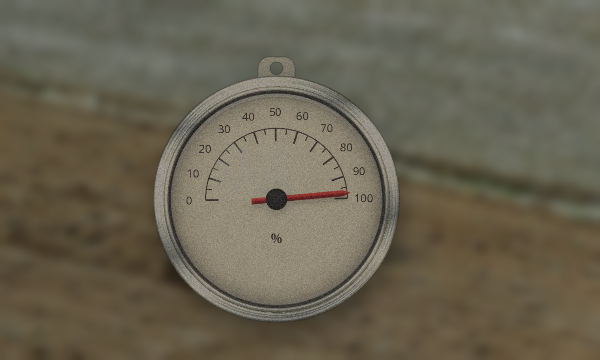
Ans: 97.5 (%)
